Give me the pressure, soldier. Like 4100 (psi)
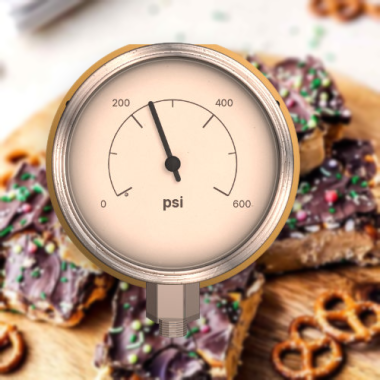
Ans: 250 (psi)
